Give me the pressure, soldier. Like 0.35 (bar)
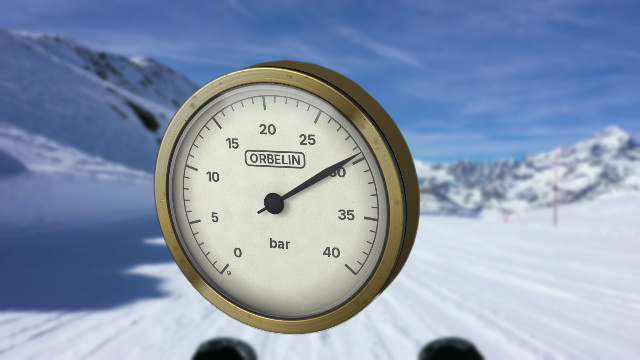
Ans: 29.5 (bar)
